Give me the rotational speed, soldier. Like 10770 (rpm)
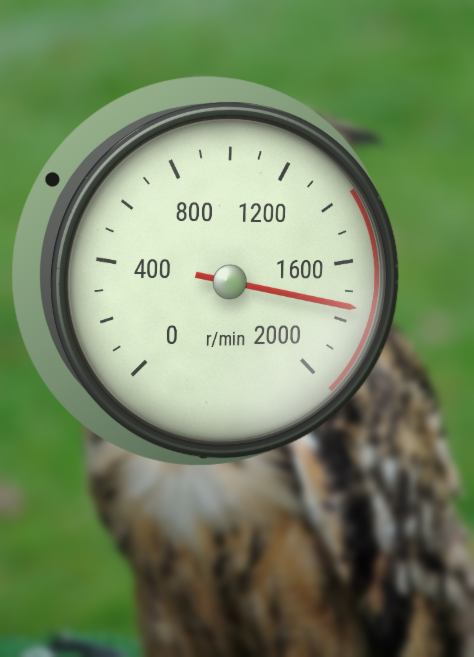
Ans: 1750 (rpm)
